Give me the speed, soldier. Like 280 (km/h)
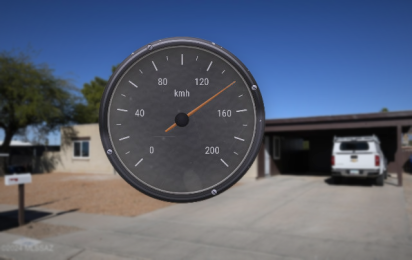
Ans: 140 (km/h)
